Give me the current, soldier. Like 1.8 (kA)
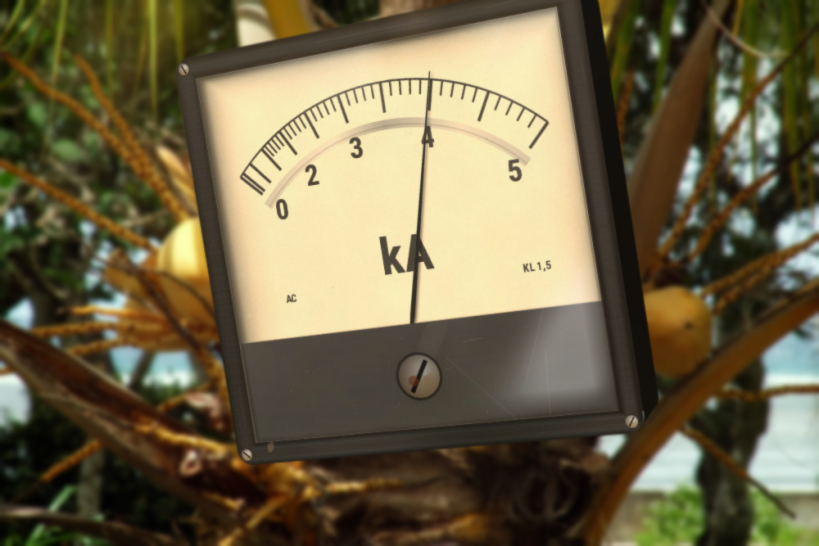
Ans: 4 (kA)
